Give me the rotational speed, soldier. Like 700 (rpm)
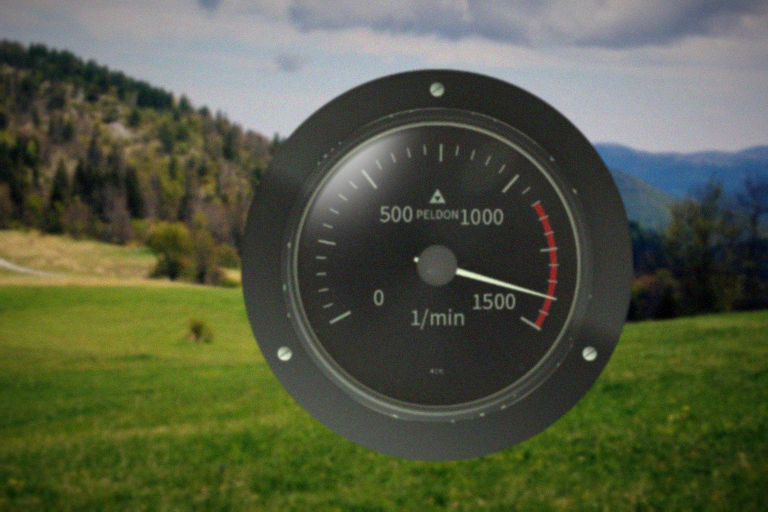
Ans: 1400 (rpm)
